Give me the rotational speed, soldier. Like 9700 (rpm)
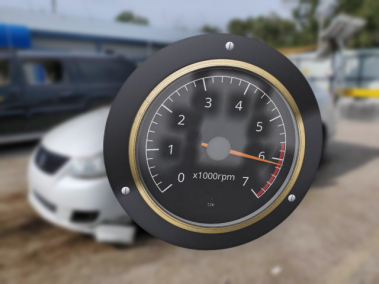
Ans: 6100 (rpm)
